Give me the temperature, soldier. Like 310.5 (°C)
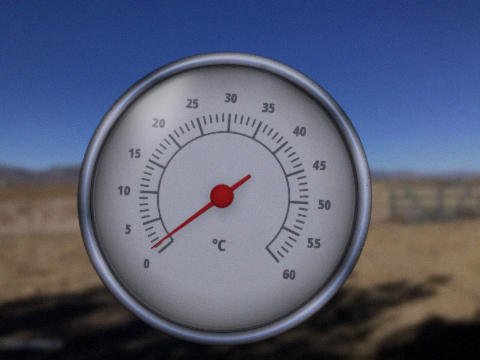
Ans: 1 (°C)
